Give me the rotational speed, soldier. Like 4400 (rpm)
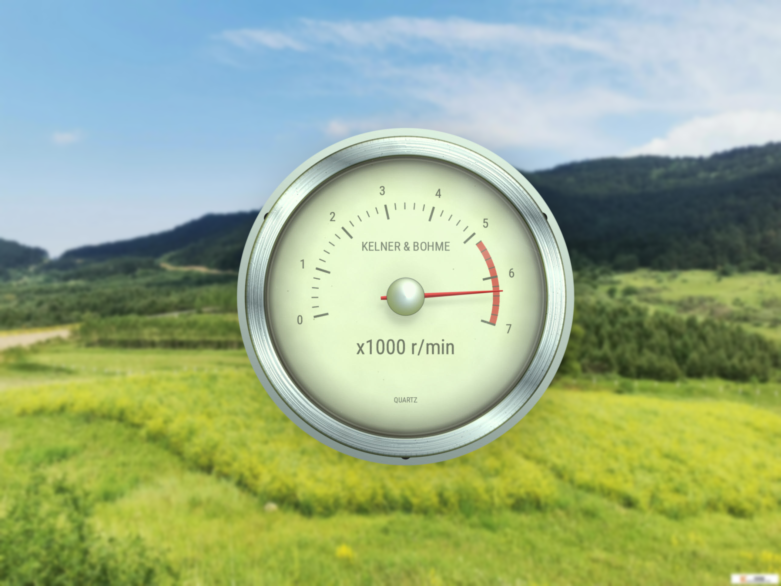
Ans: 6300 (rpm)
